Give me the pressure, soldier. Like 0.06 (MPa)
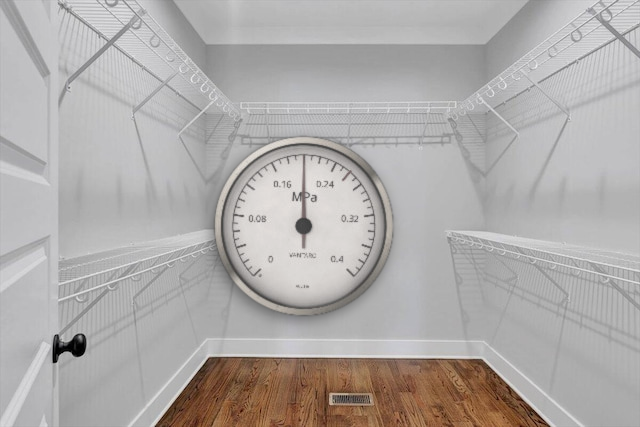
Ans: 0.2 (MPa)
